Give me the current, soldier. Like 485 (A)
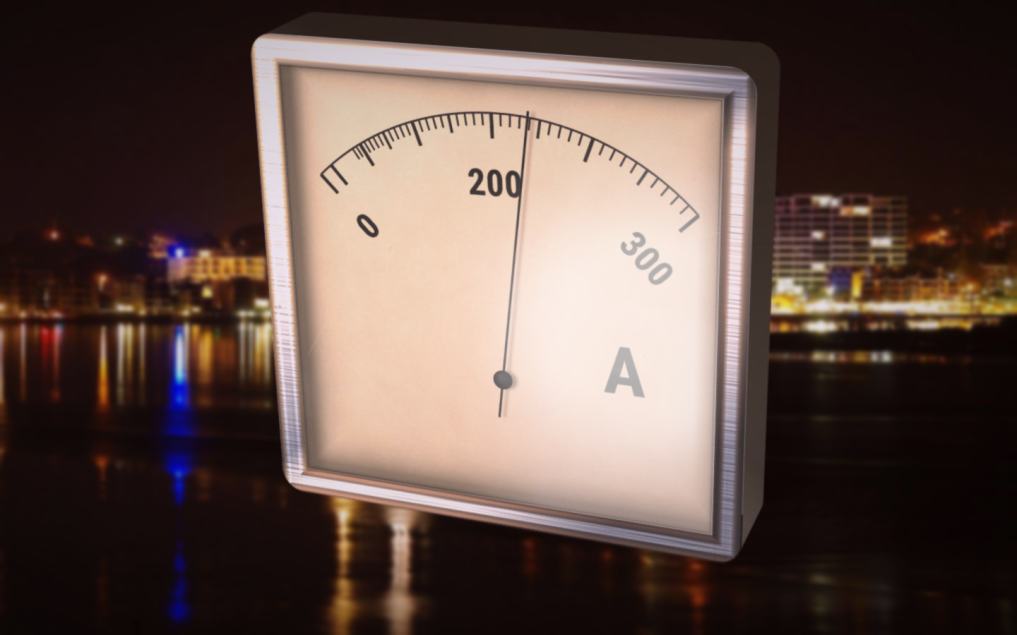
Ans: 220 (A)
